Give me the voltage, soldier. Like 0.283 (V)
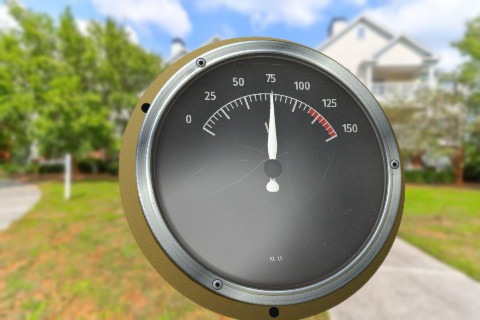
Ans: 75 (V)
